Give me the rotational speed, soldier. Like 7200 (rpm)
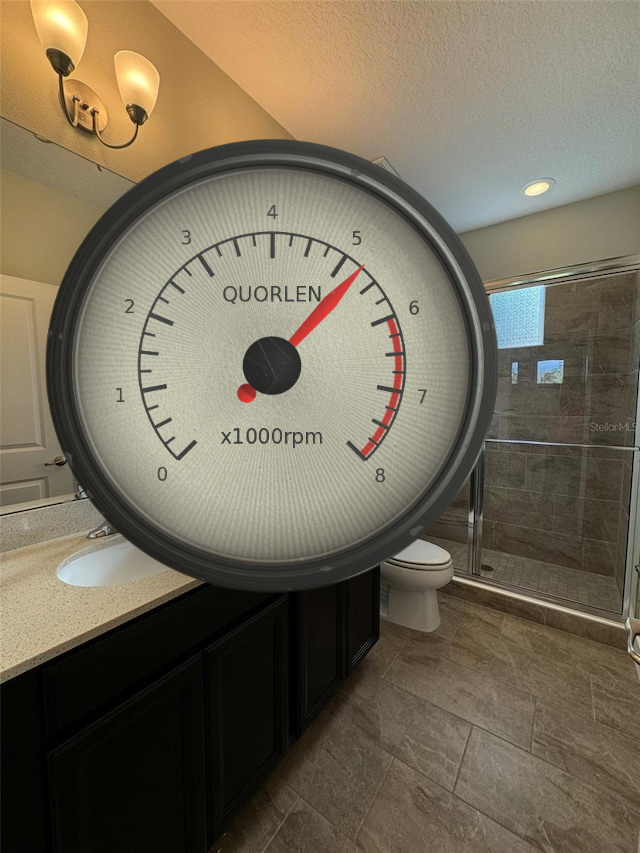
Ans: 5250 (rpm)
